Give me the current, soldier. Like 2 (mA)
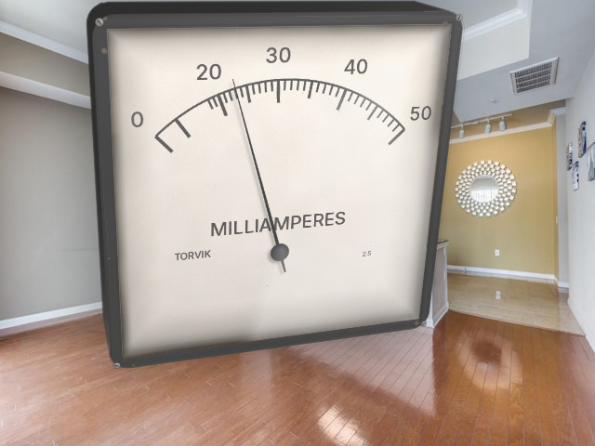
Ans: 23 (mA)
